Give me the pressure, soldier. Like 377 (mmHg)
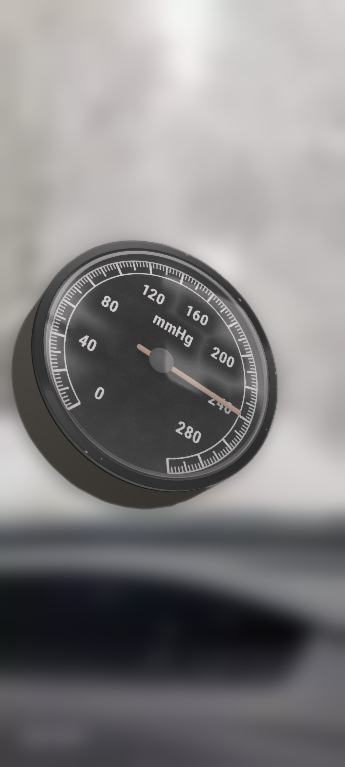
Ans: 240 (mmHg)
